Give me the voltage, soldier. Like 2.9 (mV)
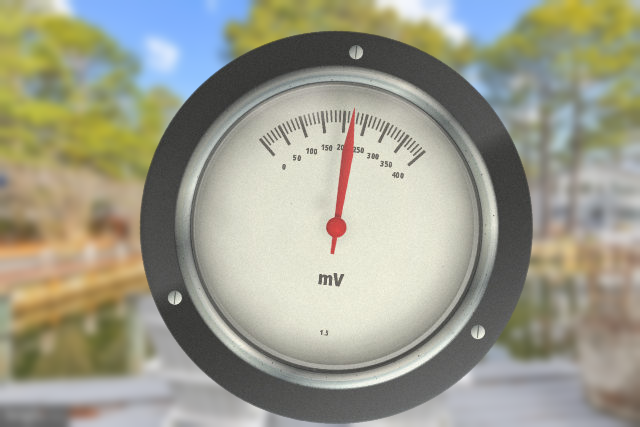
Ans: 220 (mV)
